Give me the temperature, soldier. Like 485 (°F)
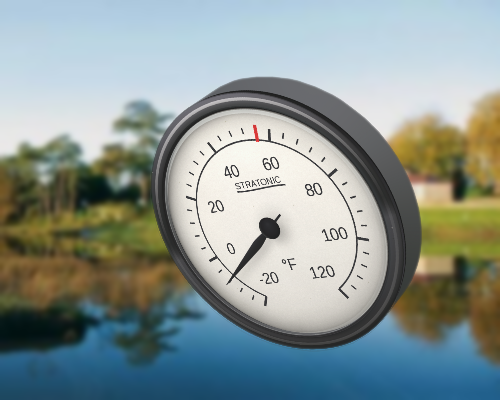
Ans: -8 (°F)
